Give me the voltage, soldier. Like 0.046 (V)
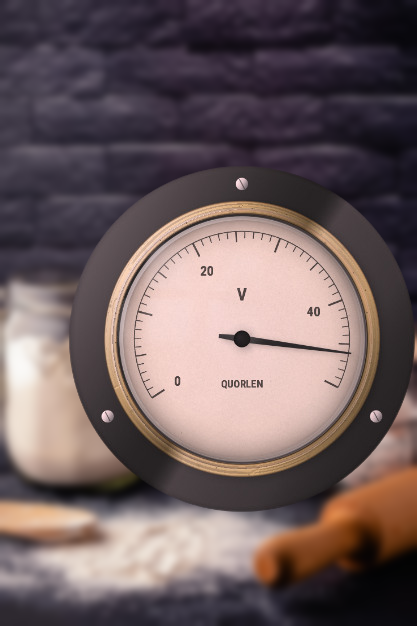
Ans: 46 (V)
